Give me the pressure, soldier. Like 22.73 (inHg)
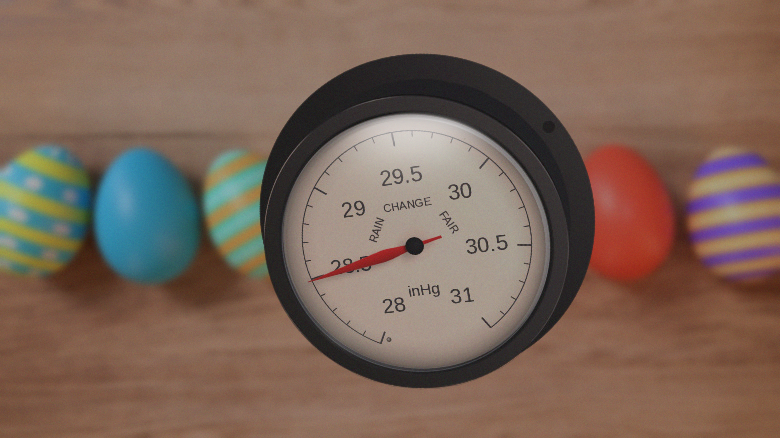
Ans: 28.5 (inHg)
